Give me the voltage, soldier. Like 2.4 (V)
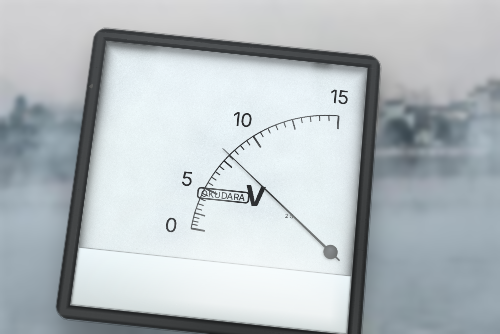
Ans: 8 (V)
